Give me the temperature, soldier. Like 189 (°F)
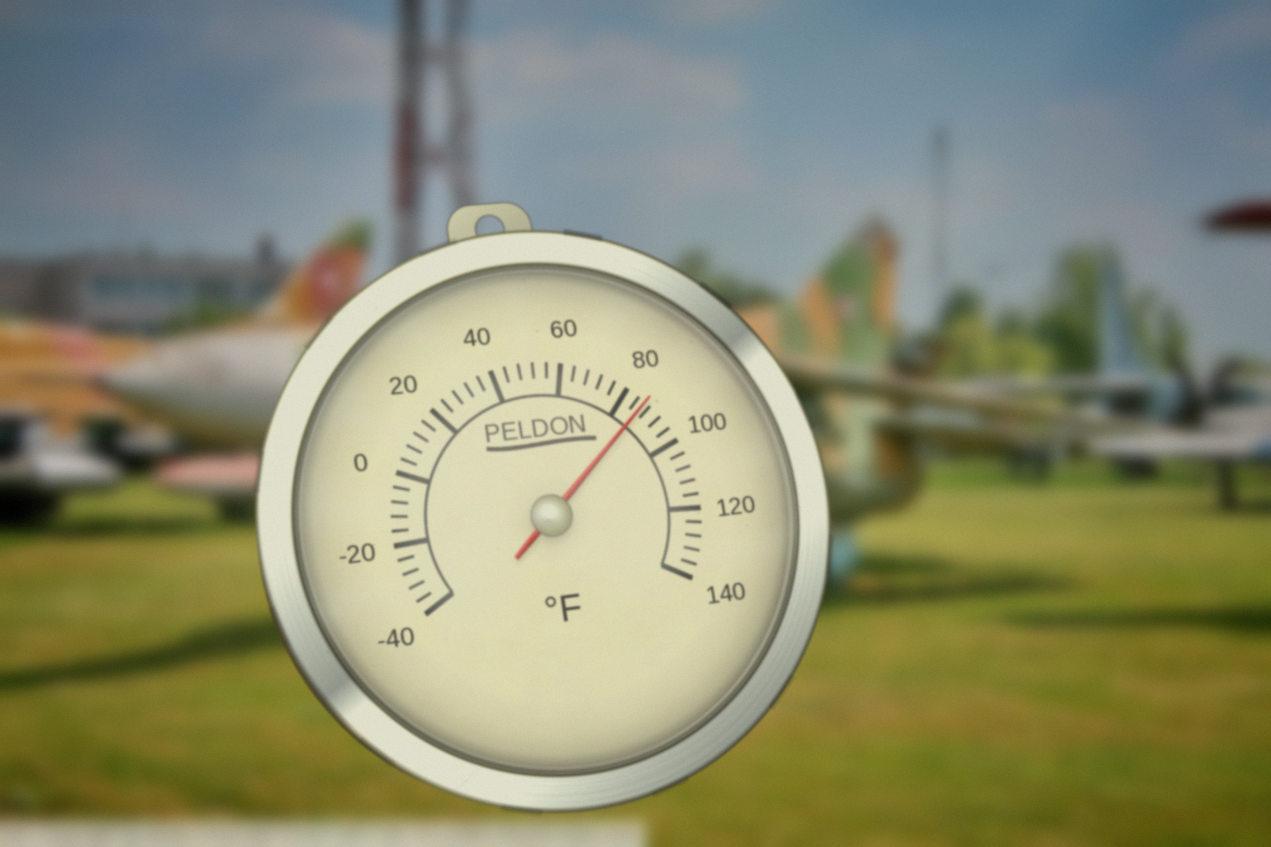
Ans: 86 (°F)
